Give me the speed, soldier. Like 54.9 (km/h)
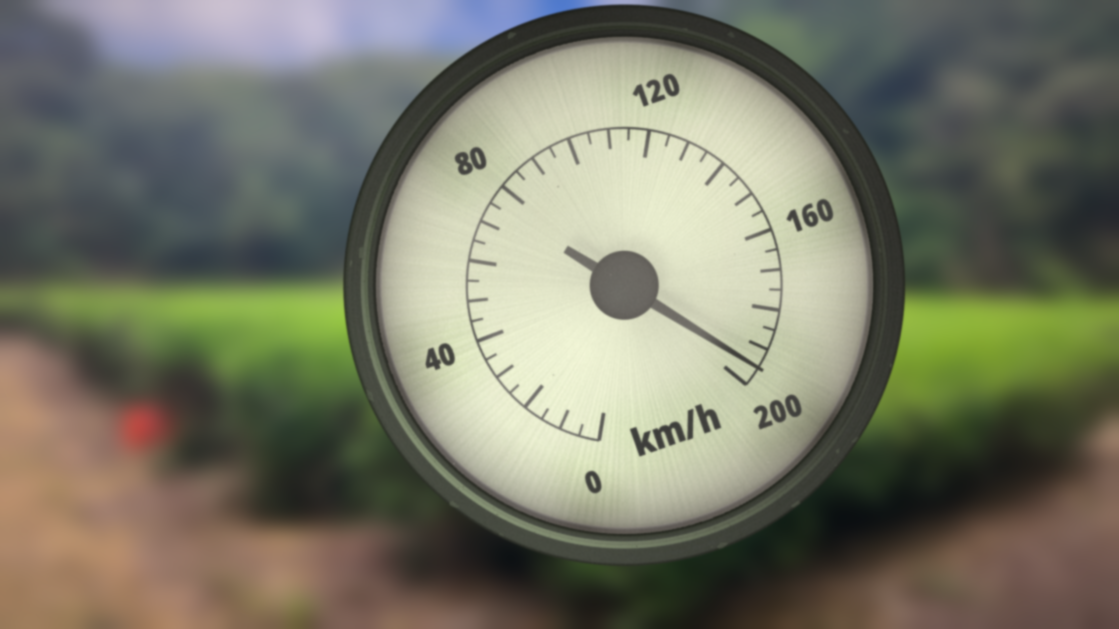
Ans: 195 (km/h)
